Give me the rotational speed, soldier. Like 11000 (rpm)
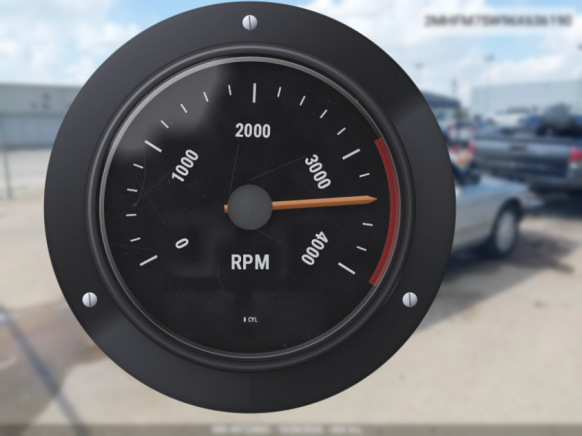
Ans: 3400 (rpm)
